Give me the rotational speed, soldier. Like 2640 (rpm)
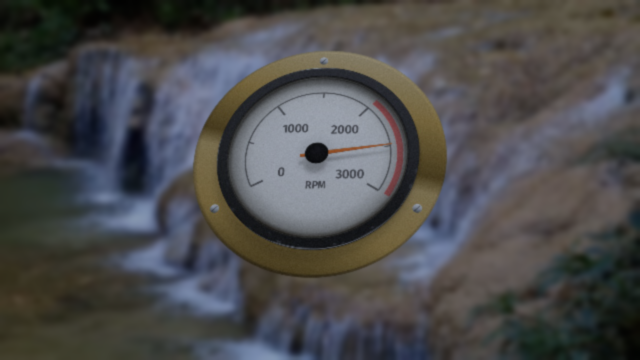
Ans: 2500 (rpm)
